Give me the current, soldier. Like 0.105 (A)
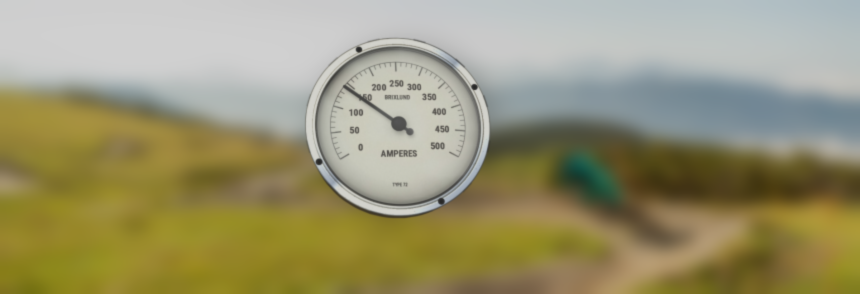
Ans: 140 (A)
